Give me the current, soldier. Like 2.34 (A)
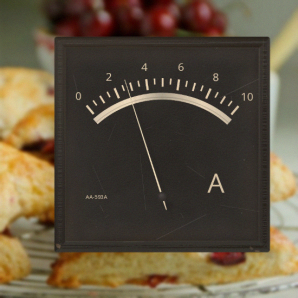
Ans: 2.75 (A)
